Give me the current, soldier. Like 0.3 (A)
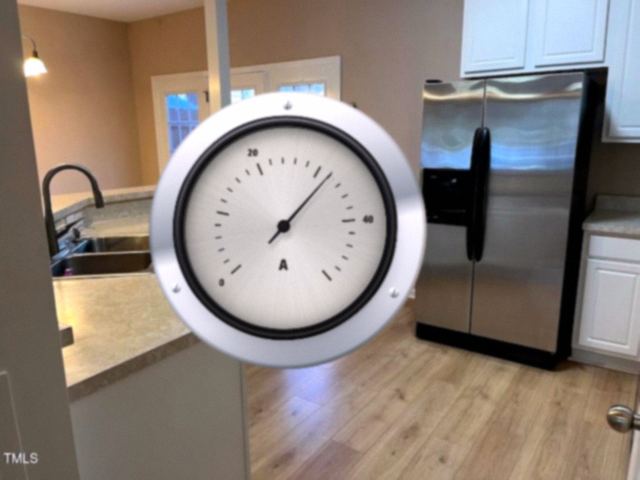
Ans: 32 (A)
